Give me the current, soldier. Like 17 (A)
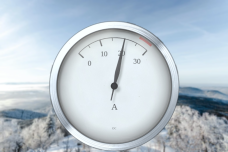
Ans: 20 (A)
